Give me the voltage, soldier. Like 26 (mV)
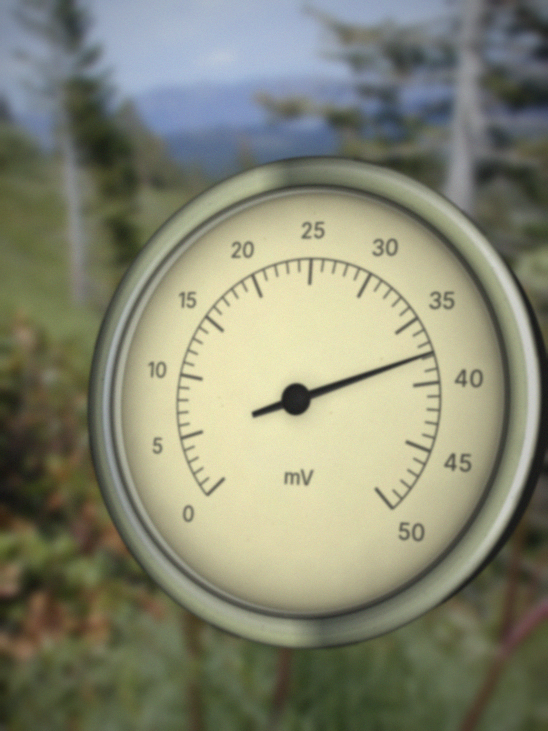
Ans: 38 (mV)
